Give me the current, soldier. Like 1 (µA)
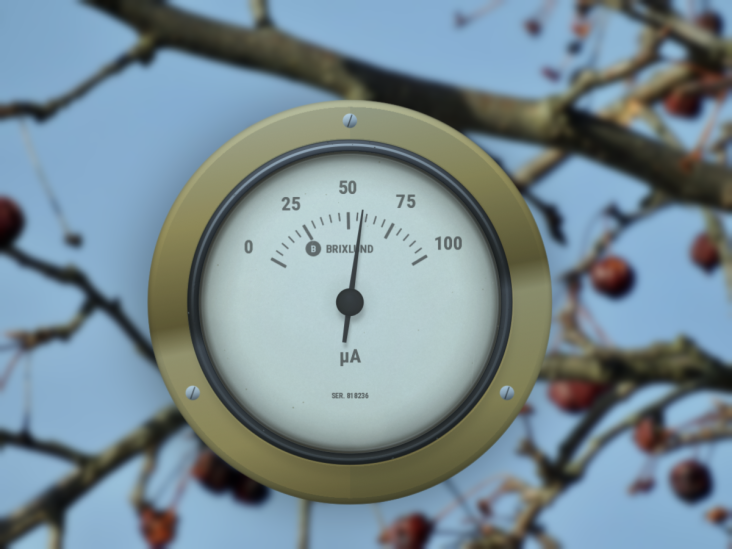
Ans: 57.5 (µA)
